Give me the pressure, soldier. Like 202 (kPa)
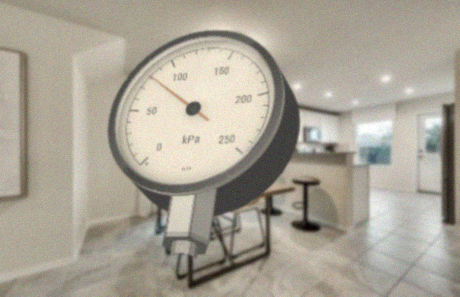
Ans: 80 (kPa)
